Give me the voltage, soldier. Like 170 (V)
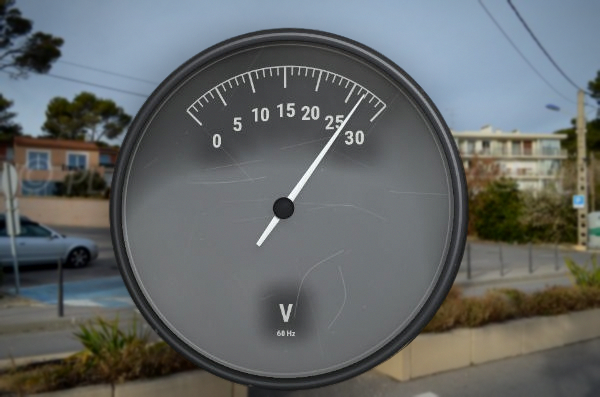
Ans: 27 (V)
